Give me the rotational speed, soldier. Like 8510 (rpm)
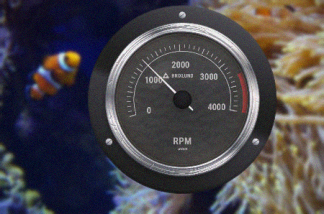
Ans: 1200 (rpm)
